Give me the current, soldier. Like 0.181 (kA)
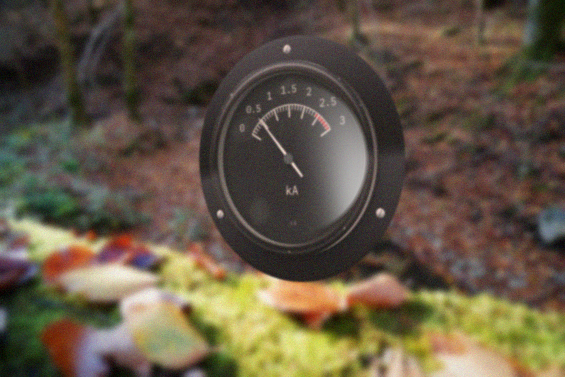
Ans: 0.5 (kA)
